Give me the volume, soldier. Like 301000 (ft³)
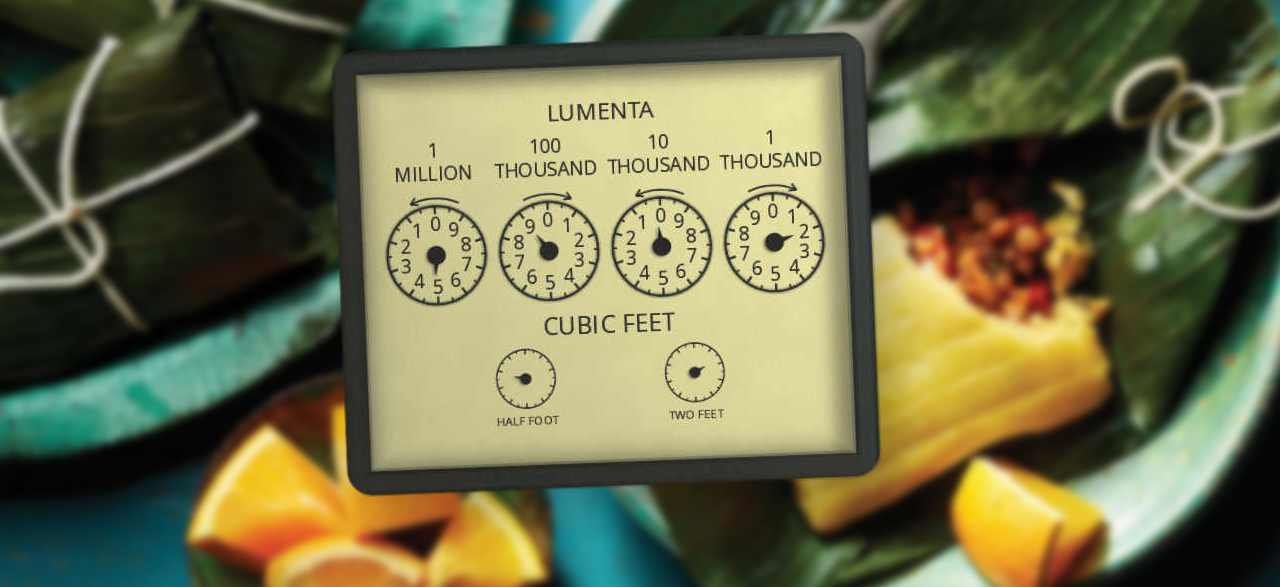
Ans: 490200 (ft³)
